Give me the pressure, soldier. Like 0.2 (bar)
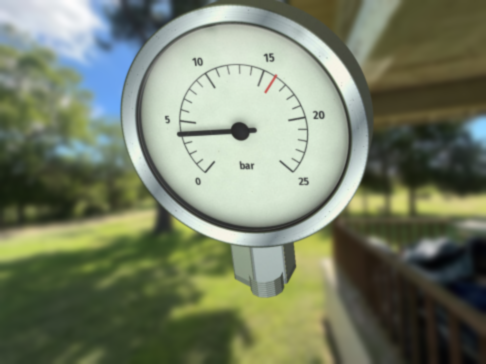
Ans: 4 (bar)
